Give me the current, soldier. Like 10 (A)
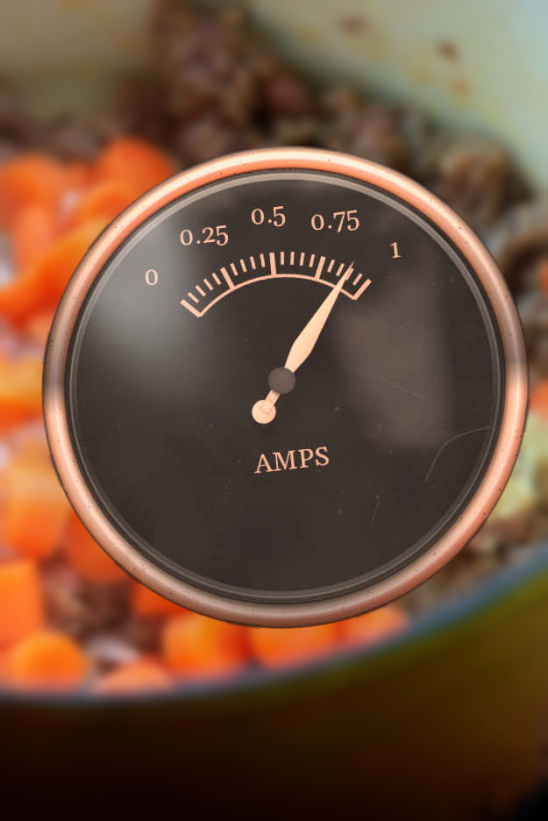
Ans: 0.9 (A)
